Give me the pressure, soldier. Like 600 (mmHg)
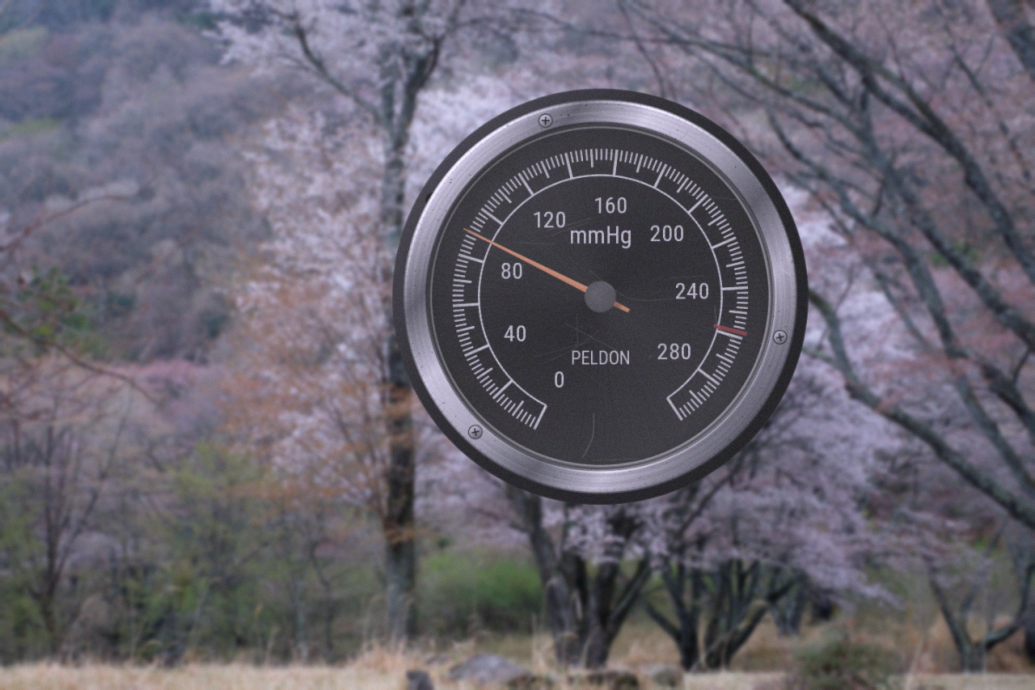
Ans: 90 (mmHg)
